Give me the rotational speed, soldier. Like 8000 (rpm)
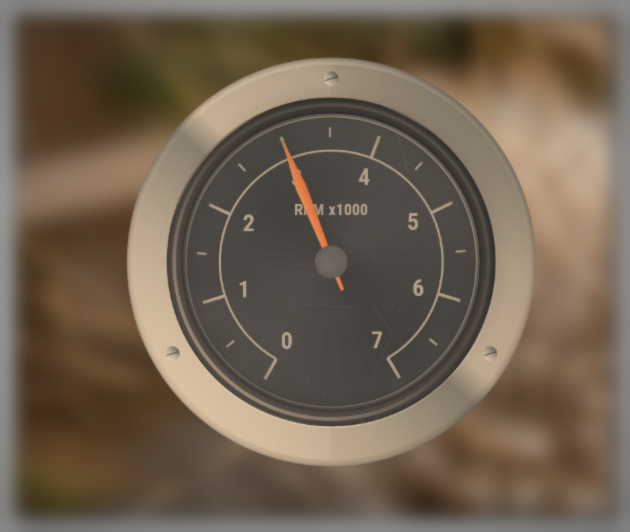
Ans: 3000 (rpm)
